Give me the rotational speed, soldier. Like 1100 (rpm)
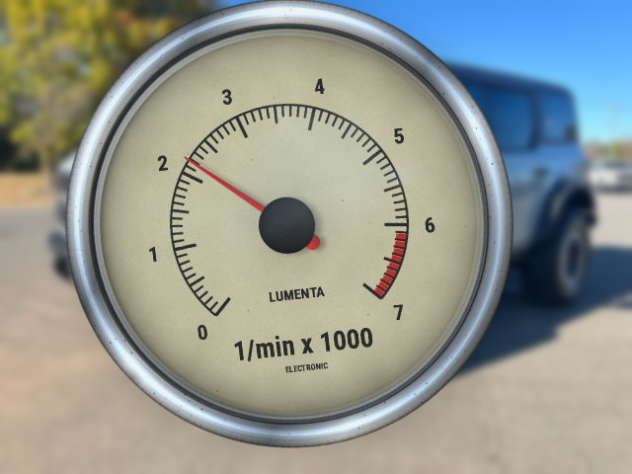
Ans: 2200 (rpm)
